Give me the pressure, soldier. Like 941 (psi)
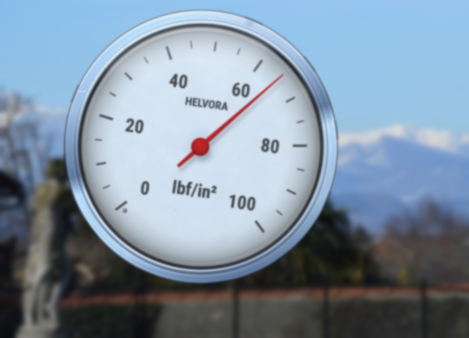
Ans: 65 (psi)
